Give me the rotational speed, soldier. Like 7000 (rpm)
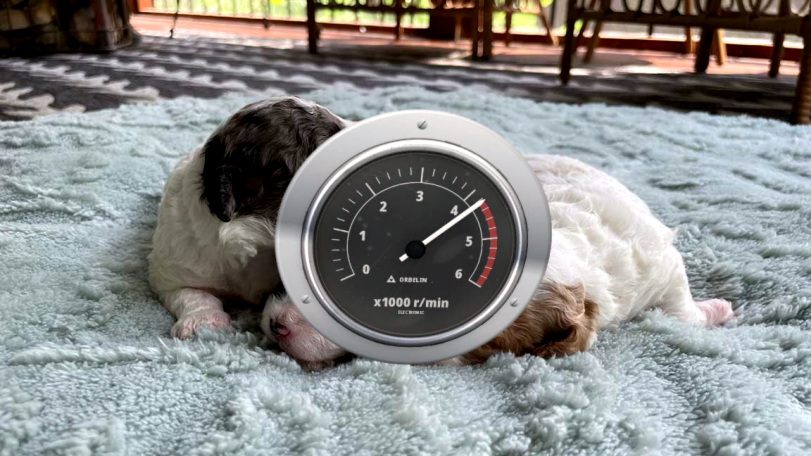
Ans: 4200 (rpm)
